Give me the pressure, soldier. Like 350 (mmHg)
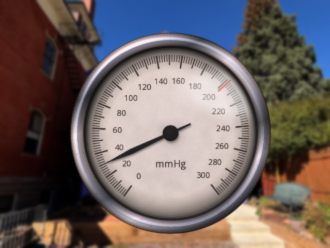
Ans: 30 (mmHg)
